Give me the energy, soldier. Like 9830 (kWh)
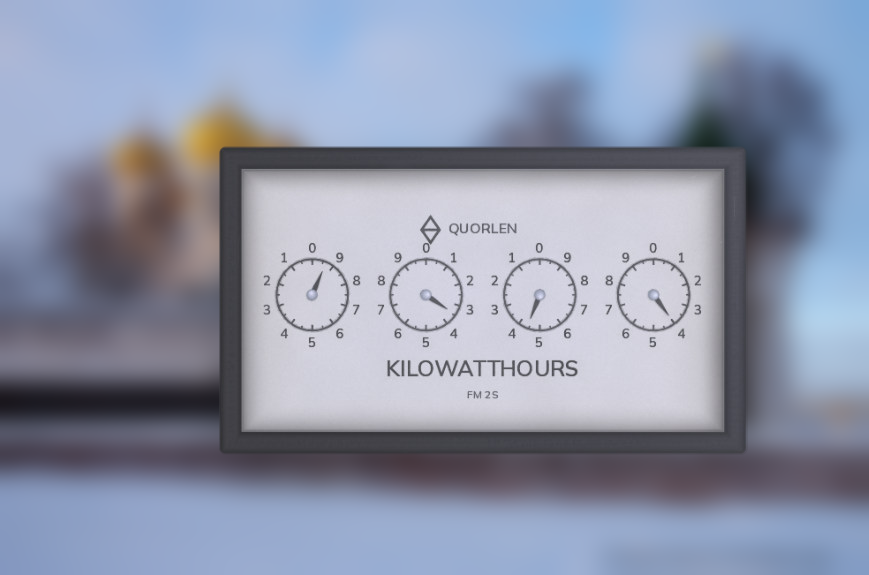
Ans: 9344 (kWh)
